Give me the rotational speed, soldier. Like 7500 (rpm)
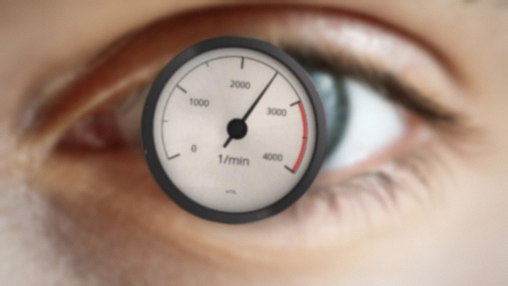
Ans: 2500 (rpm)
